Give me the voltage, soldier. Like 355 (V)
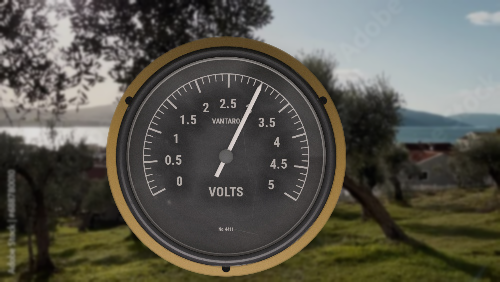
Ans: 3 (V)
